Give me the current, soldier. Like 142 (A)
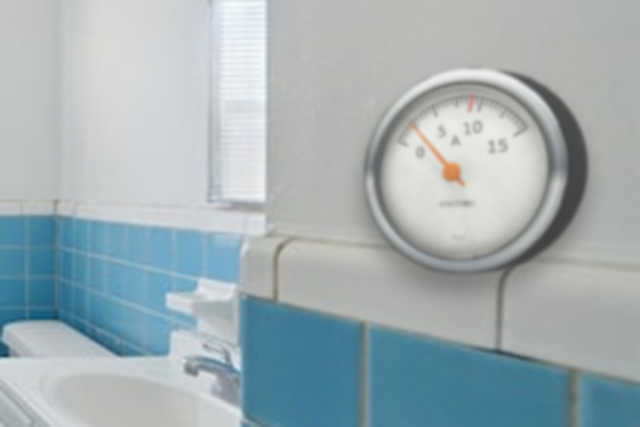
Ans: 2.5 (A)
